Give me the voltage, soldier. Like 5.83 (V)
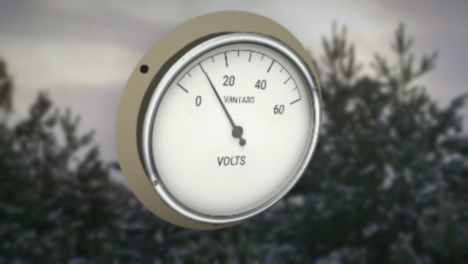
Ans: 10 (V)
